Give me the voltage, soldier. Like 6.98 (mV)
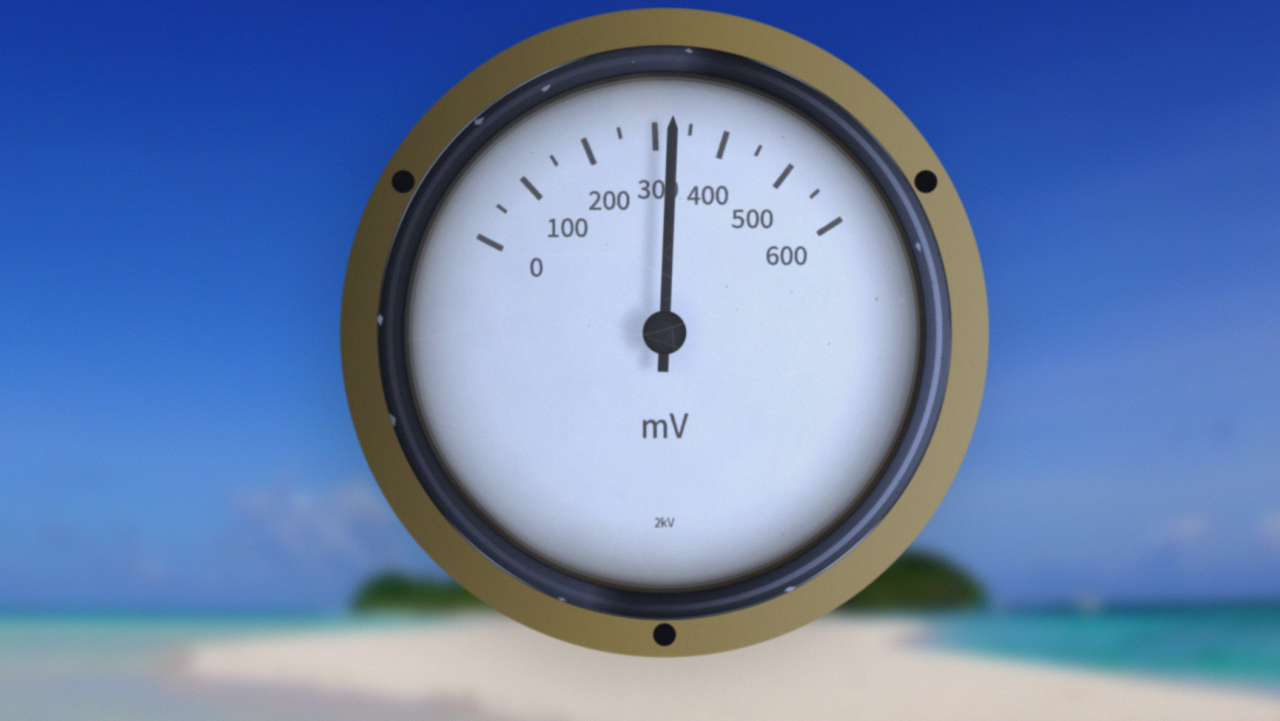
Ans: 325 (mV)
